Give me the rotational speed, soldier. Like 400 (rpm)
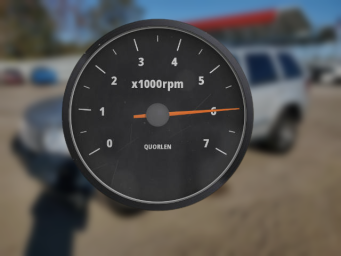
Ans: 6000 (rpm)
